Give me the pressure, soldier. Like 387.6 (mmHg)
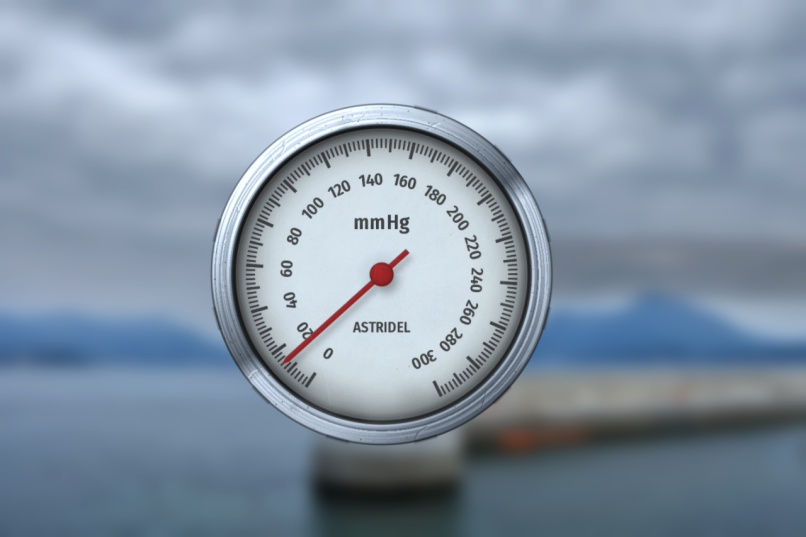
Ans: 14 (mmHg)
